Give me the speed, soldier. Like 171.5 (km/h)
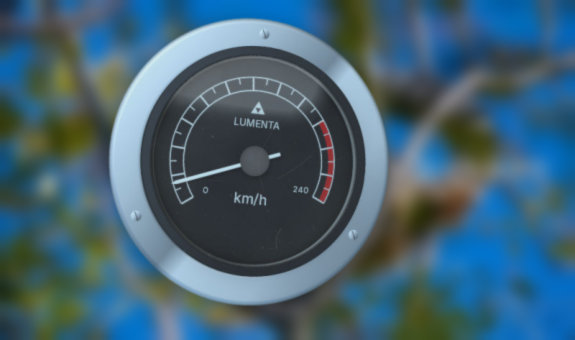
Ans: 15 (km/h)
